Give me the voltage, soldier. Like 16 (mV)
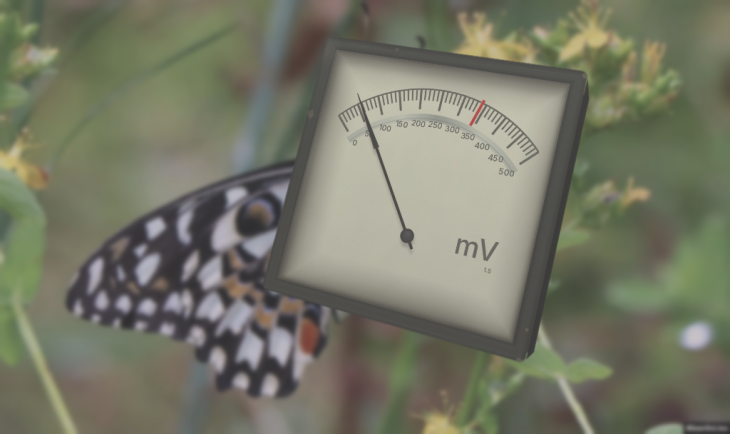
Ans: 60 (mV)
